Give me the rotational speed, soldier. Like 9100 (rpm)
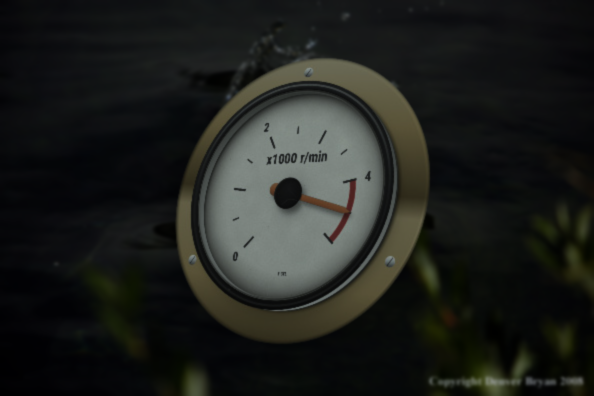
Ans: 4500 (rpm)
